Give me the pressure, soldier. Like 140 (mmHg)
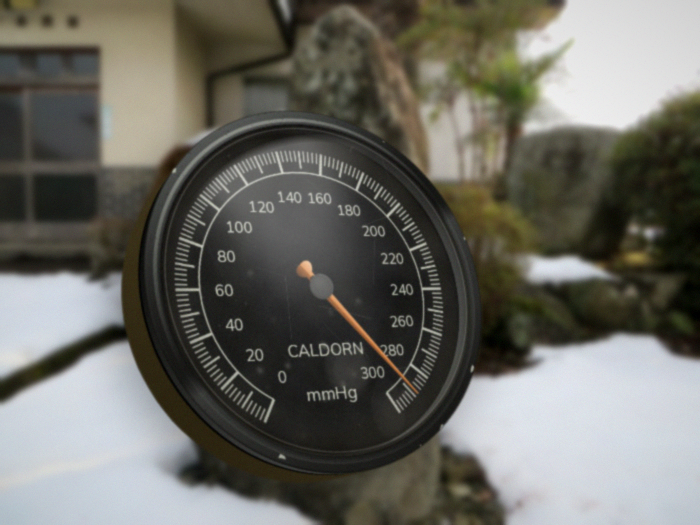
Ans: 290 (mmHg)
